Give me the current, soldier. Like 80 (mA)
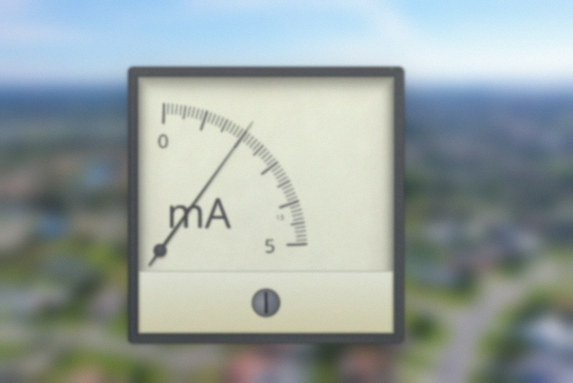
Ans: 2 (mA)
